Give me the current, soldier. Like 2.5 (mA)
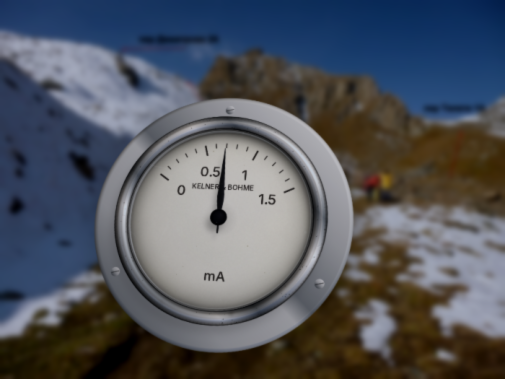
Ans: 0.7 (mA)
